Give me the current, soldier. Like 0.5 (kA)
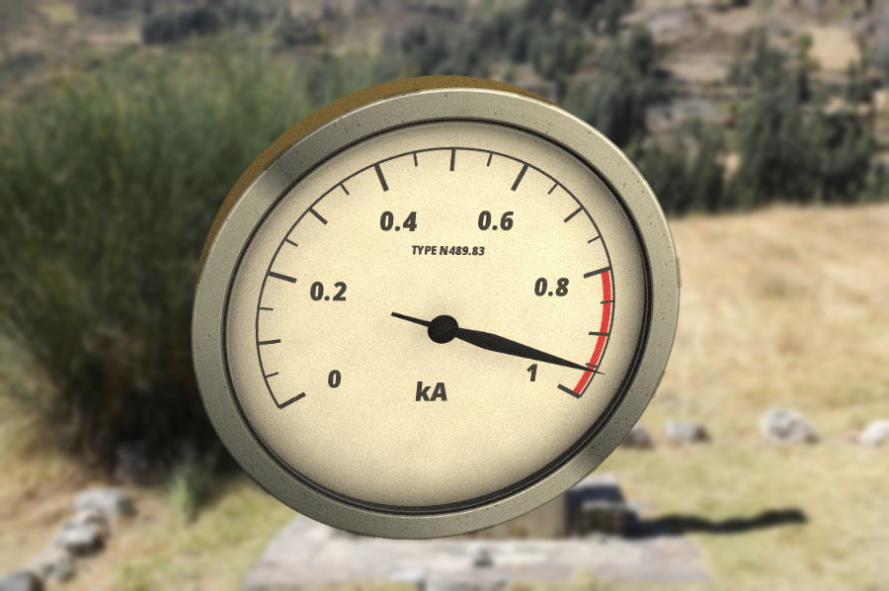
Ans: 0.95 (kA)
